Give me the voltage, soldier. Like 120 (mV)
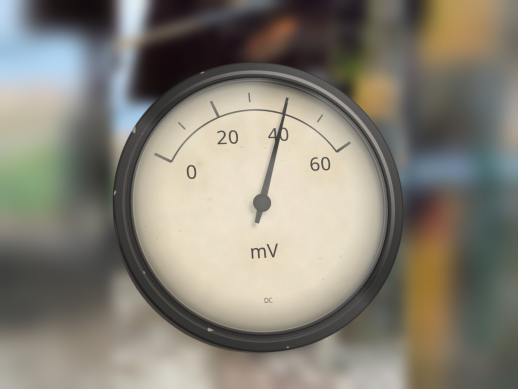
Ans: 40 (mV)
